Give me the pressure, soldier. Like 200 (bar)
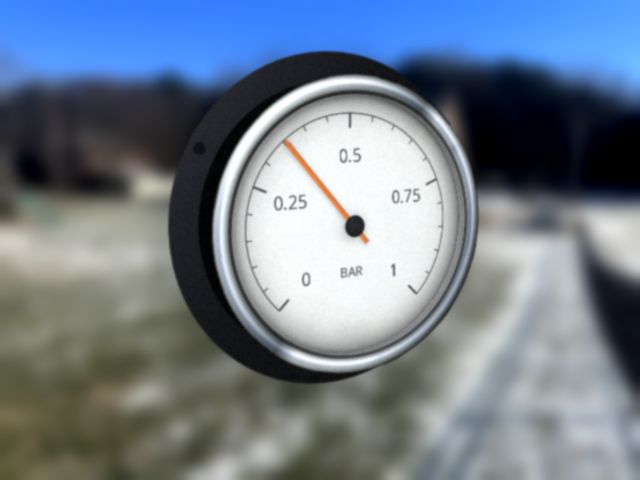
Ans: 0.35 (bar)
